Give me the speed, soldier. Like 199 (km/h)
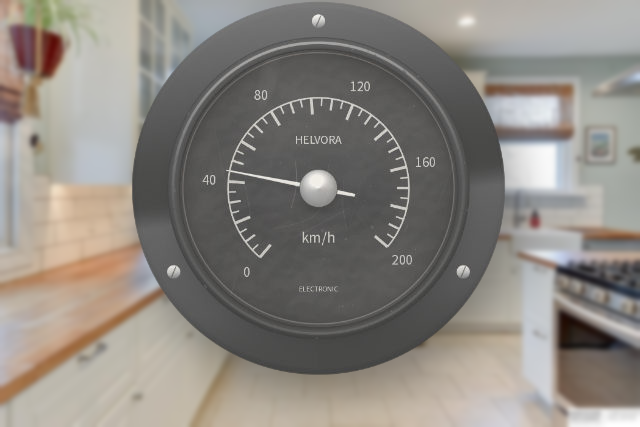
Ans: 45 (km/h)
